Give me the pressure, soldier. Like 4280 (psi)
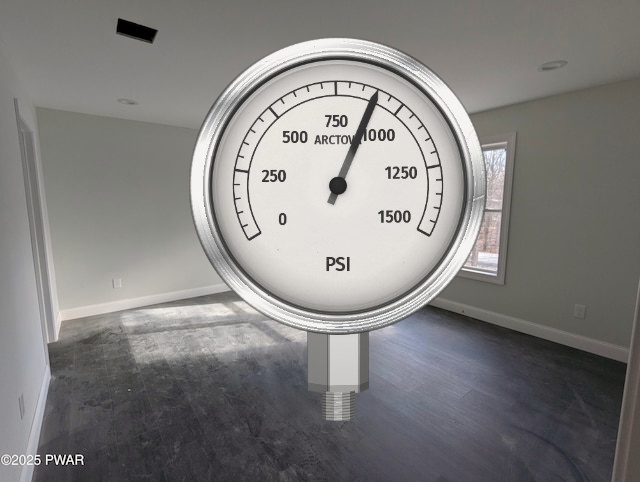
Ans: 900 (psi)
